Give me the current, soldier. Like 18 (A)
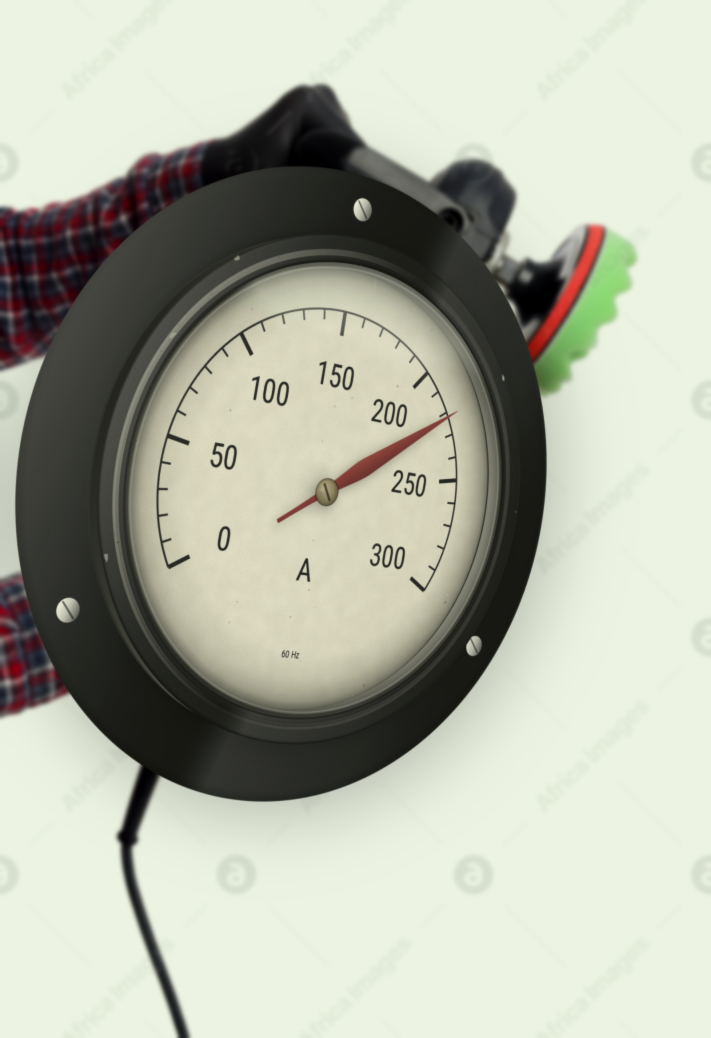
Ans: 220 (A)
